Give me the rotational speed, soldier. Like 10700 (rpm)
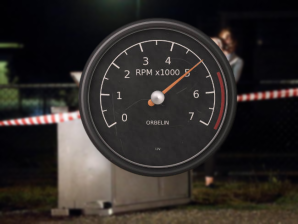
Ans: 5000 (rpm)
